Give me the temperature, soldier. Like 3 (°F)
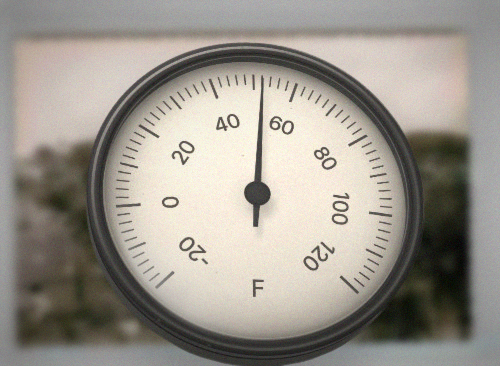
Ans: 52 (°F)
